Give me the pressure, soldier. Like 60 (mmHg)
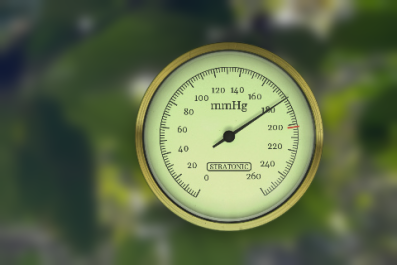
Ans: 180 (mmHg)
